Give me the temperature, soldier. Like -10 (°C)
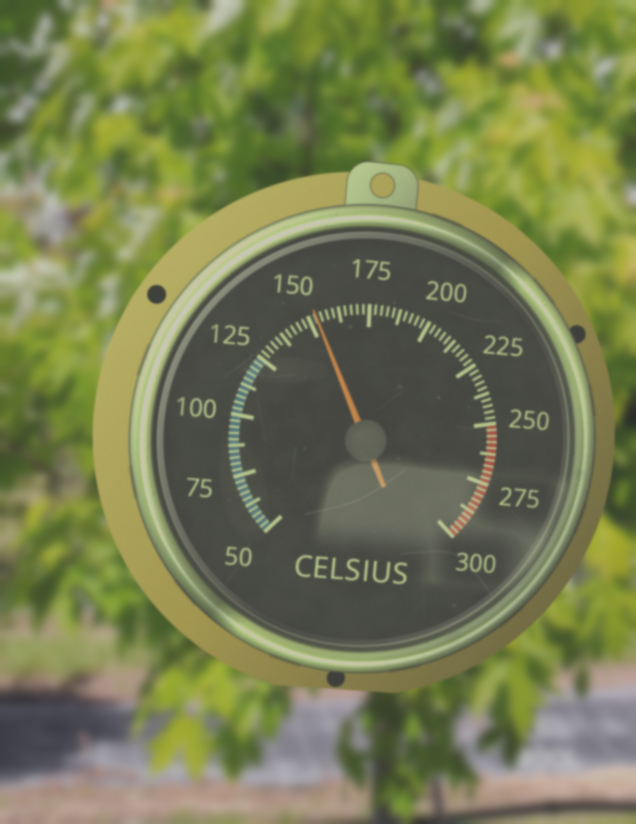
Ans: 152.5 (°C)
